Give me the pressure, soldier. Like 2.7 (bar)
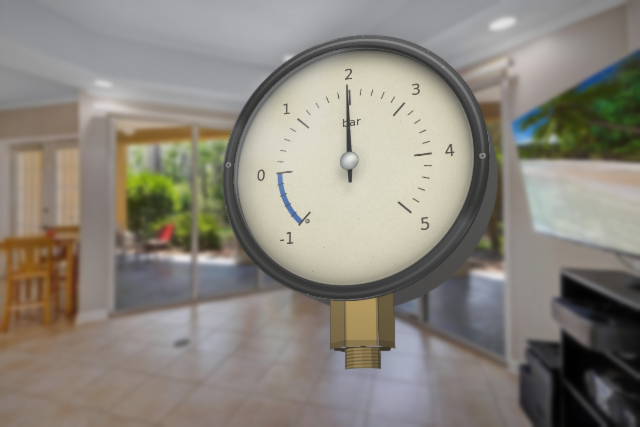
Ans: 2 (bar)
